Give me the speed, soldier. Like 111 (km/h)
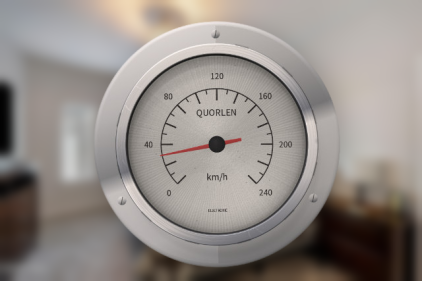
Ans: 30 (km/h)
